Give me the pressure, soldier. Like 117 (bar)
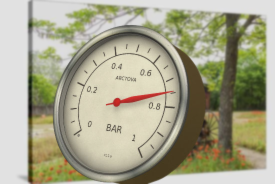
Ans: 0.75 (bar)
